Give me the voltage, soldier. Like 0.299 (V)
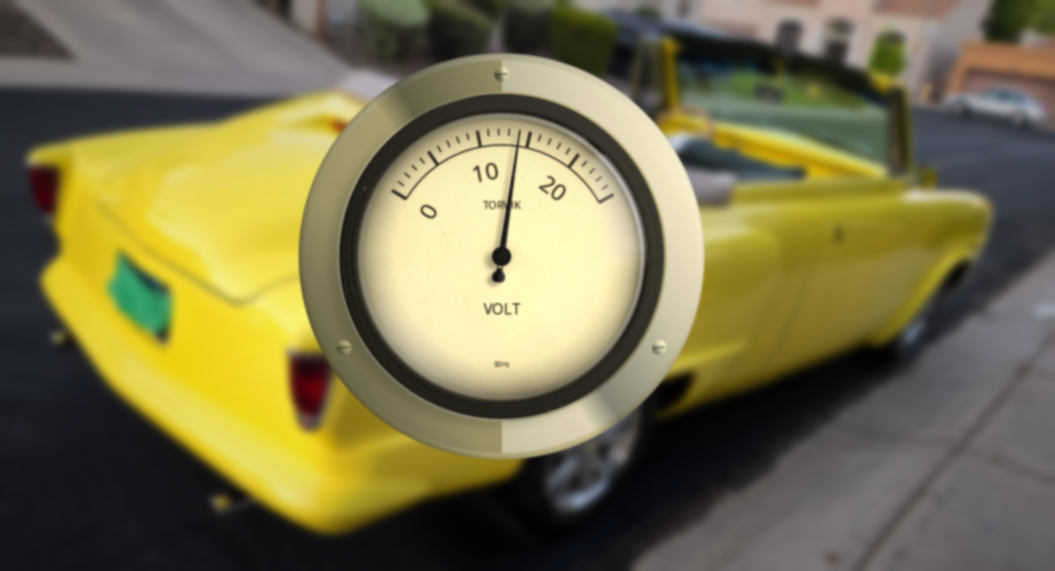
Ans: 14 (V)
